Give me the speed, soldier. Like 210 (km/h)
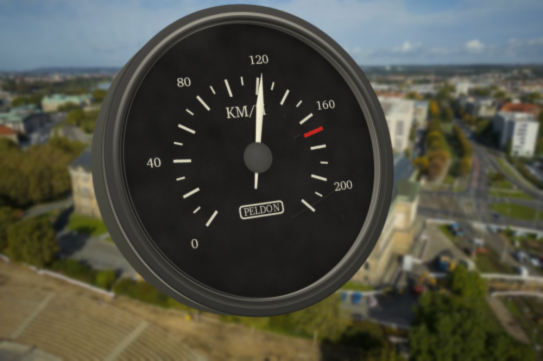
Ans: 120 (km/h)
